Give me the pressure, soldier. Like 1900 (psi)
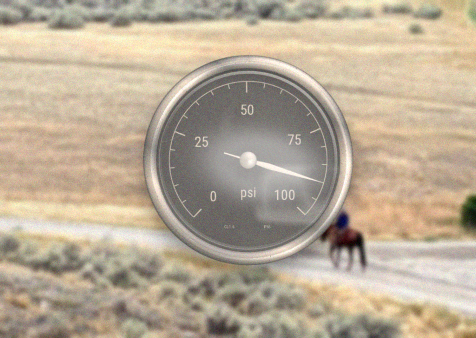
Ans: 90 (psi)
